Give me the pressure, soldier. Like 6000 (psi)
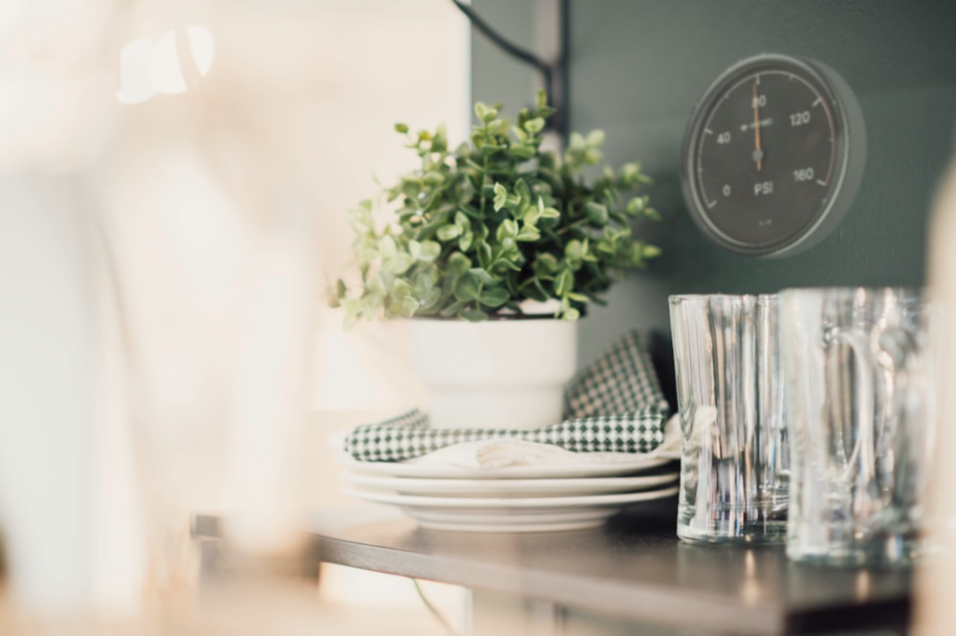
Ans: 80 (psi)
